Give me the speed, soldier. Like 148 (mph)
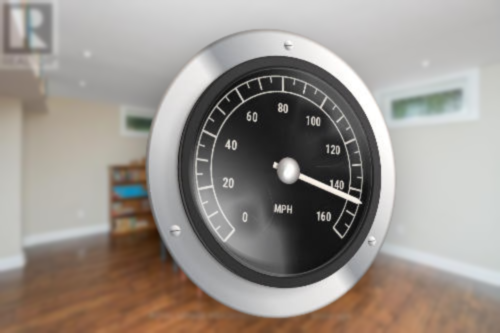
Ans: 145 (mph)
